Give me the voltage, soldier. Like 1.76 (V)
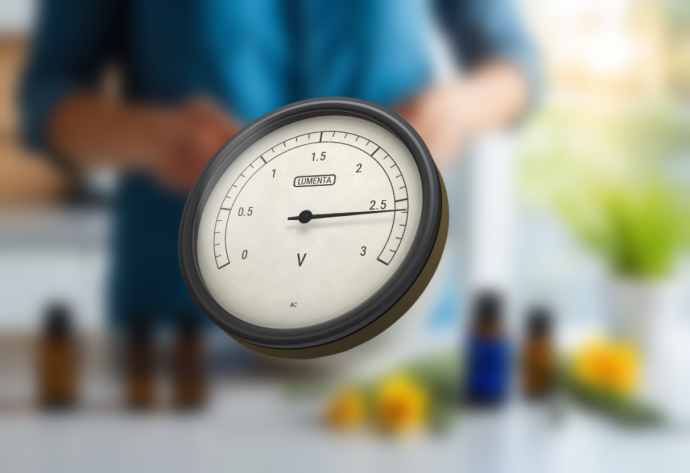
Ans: 2.6 (V)
